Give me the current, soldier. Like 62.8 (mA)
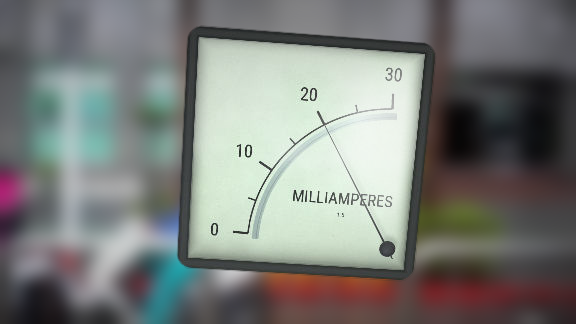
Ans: 20 (mA)
